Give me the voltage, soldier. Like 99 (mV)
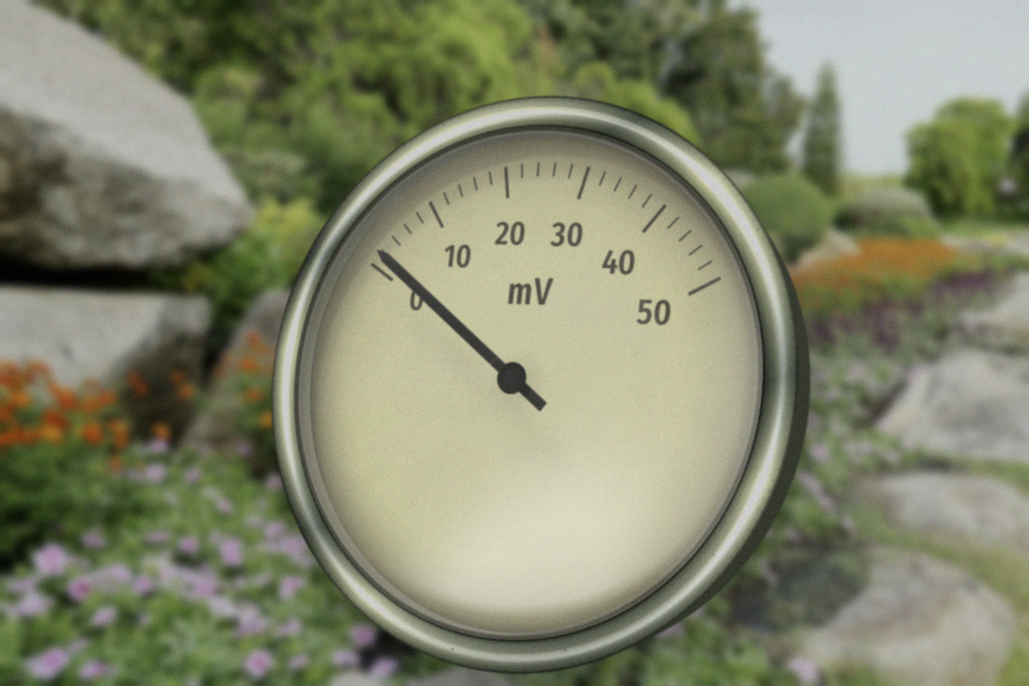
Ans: 2 (mV)
